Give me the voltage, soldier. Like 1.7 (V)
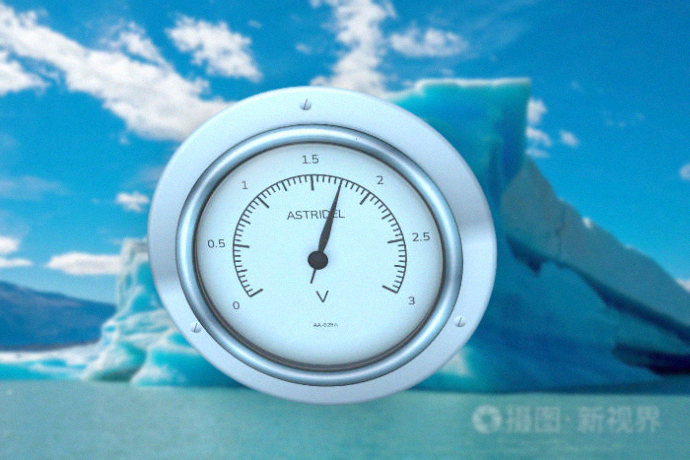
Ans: 1.75 (V)
